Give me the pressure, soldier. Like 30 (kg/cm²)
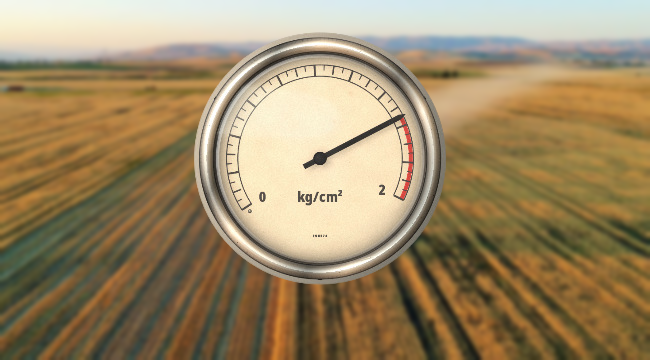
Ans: 1.55 (kg/cm²)
